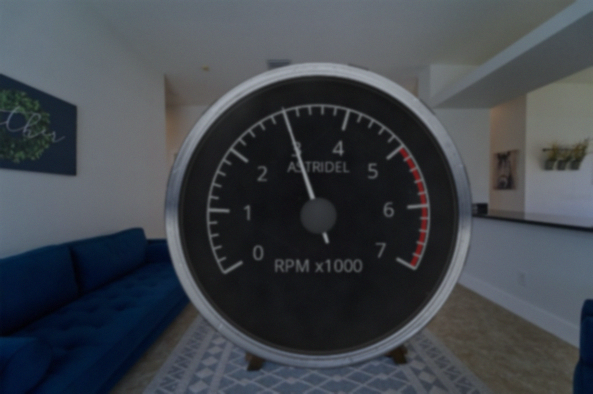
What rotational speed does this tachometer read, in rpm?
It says 3000 rpm
